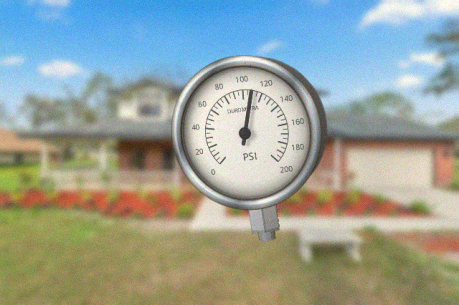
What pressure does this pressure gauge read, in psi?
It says 110 psi
